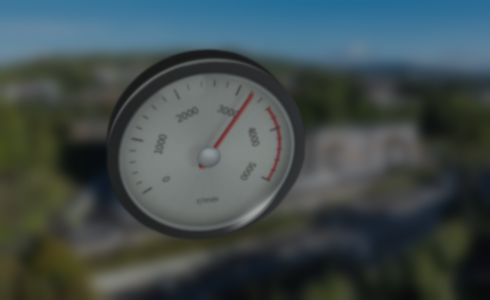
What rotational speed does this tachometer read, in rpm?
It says 3200 rpm
